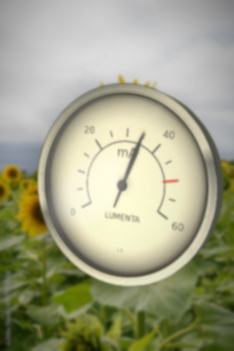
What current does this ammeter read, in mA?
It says 35 mA
